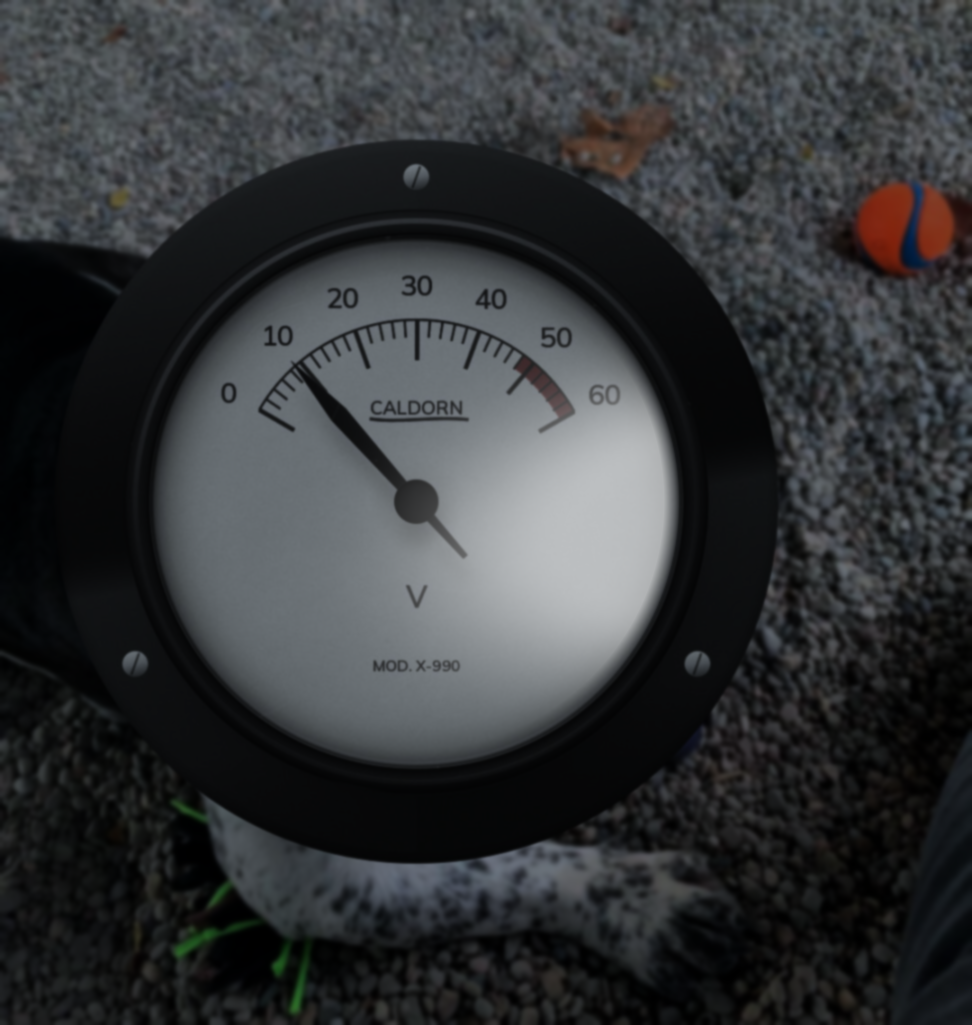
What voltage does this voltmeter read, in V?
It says 9 V
